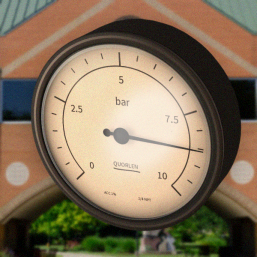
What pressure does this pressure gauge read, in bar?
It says 8.5 bar
